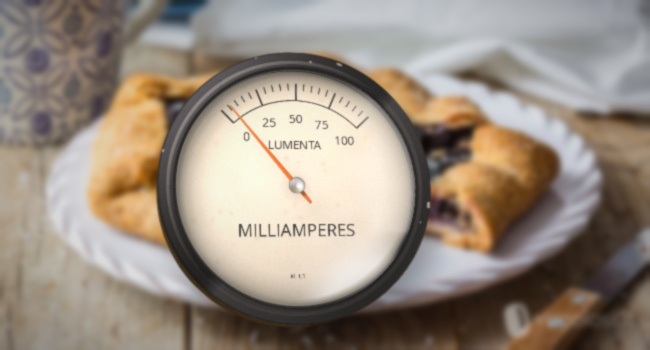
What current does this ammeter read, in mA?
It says 5 mA
